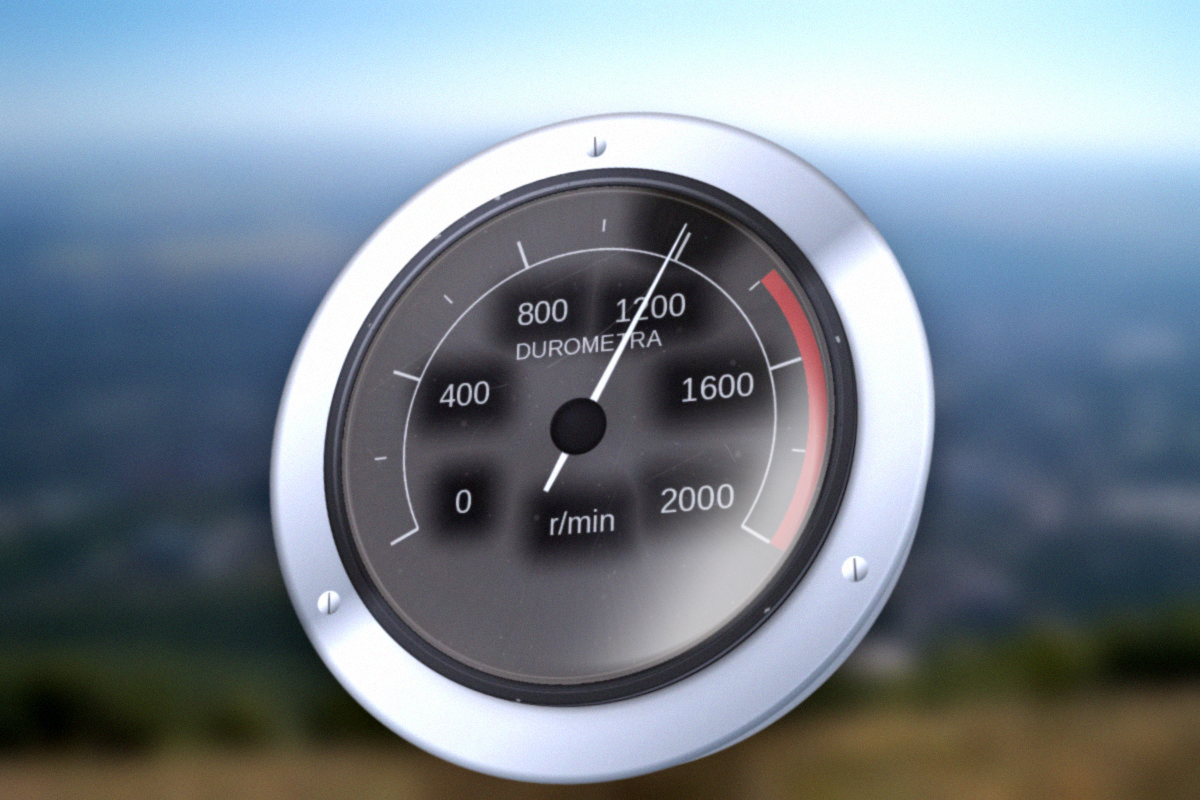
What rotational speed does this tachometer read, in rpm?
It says 1200 rpm
